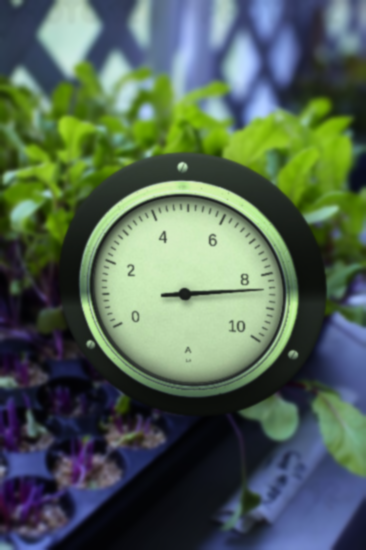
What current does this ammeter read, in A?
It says 8.4 A
